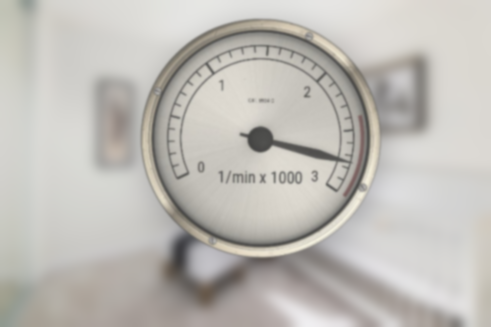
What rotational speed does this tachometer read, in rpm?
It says 2750 rpm
